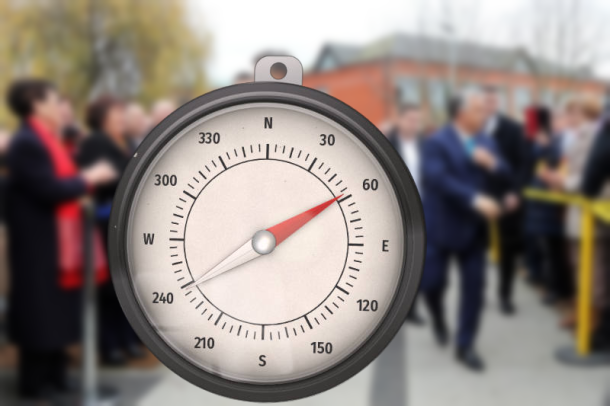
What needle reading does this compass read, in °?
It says 57.5 °
